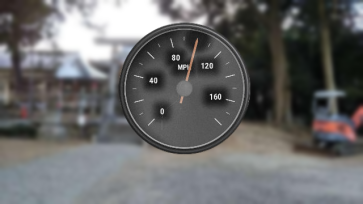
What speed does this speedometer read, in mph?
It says 100 mph
